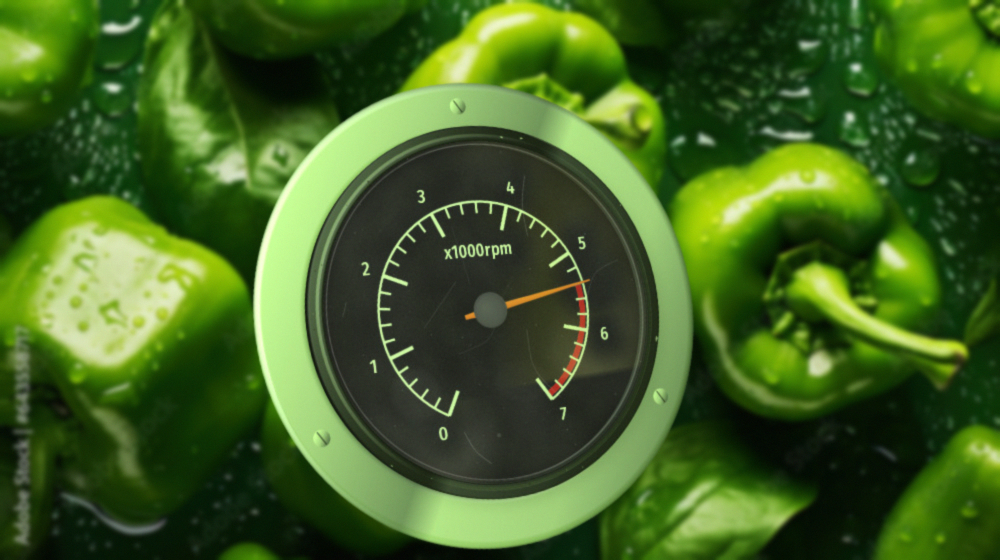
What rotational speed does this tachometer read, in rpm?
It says 5400 rpm
